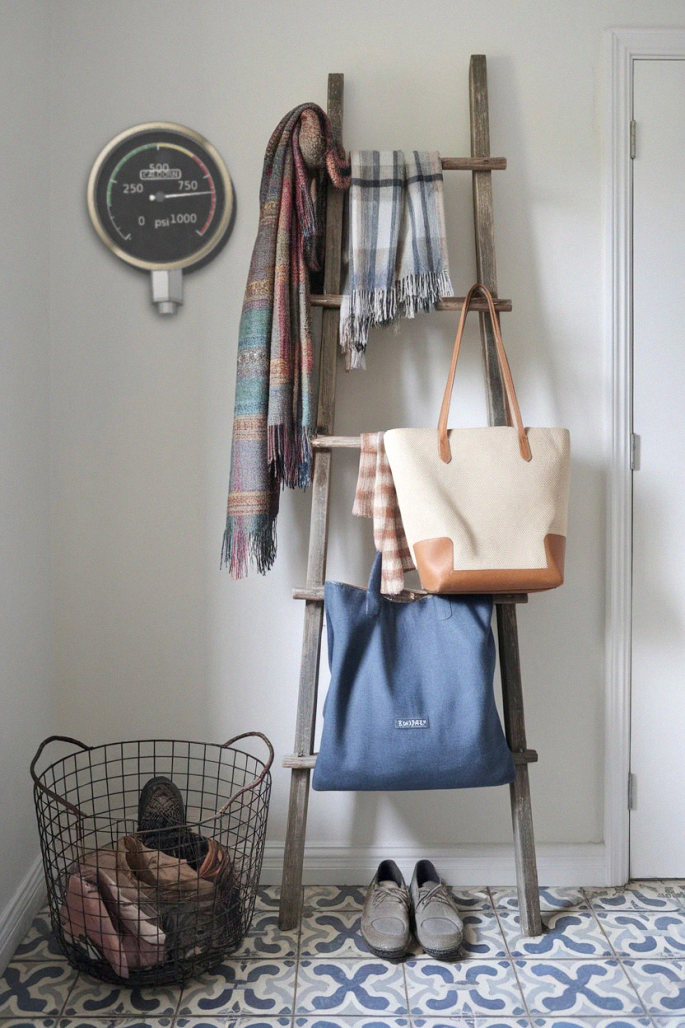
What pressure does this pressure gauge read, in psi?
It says 825 psi
